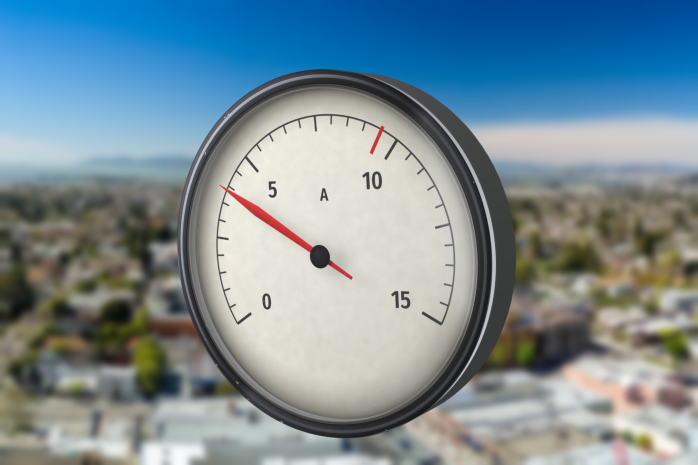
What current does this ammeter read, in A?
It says 4 A
